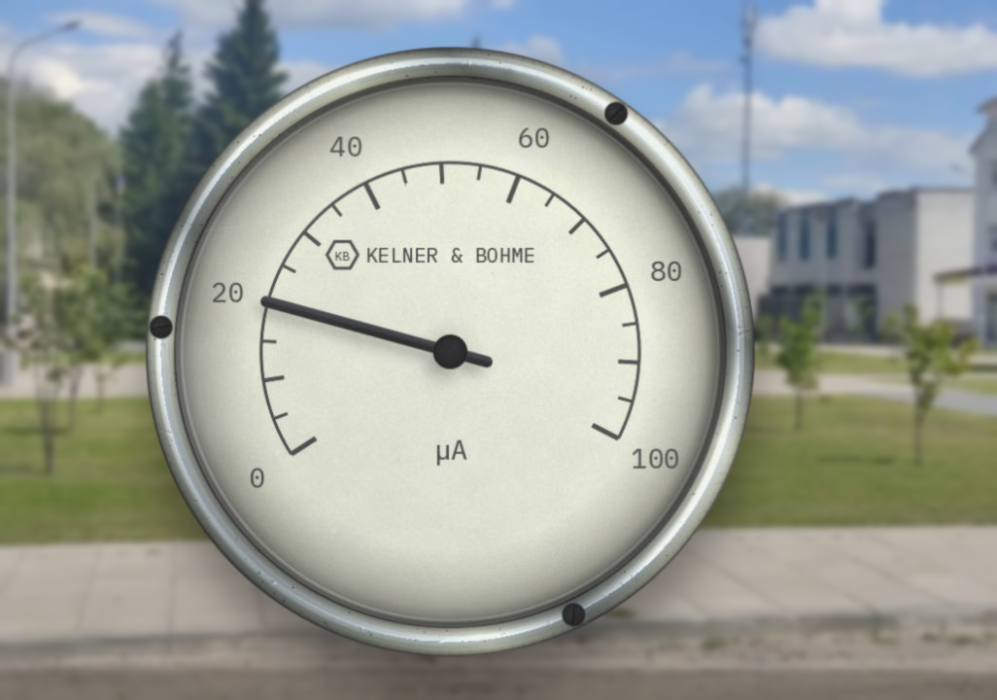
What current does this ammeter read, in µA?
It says 20 µA
